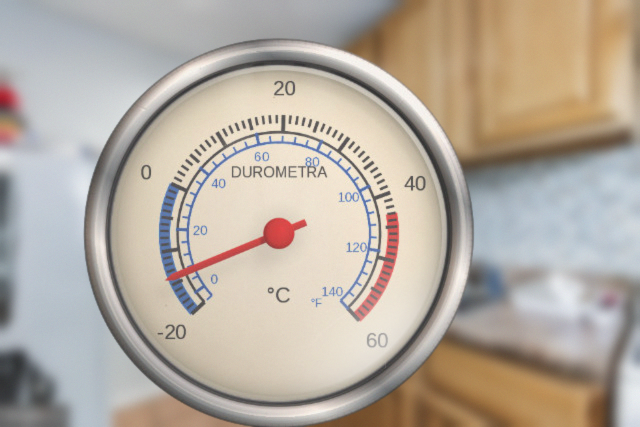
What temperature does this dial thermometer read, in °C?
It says -14 °C
